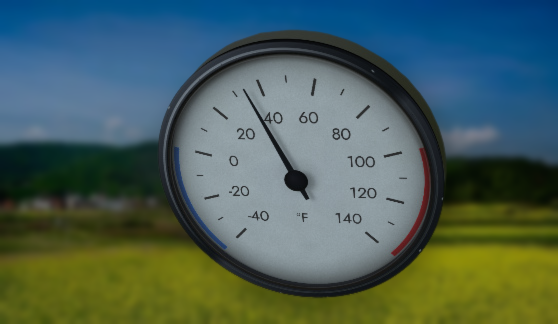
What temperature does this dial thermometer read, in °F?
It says 35 °F
